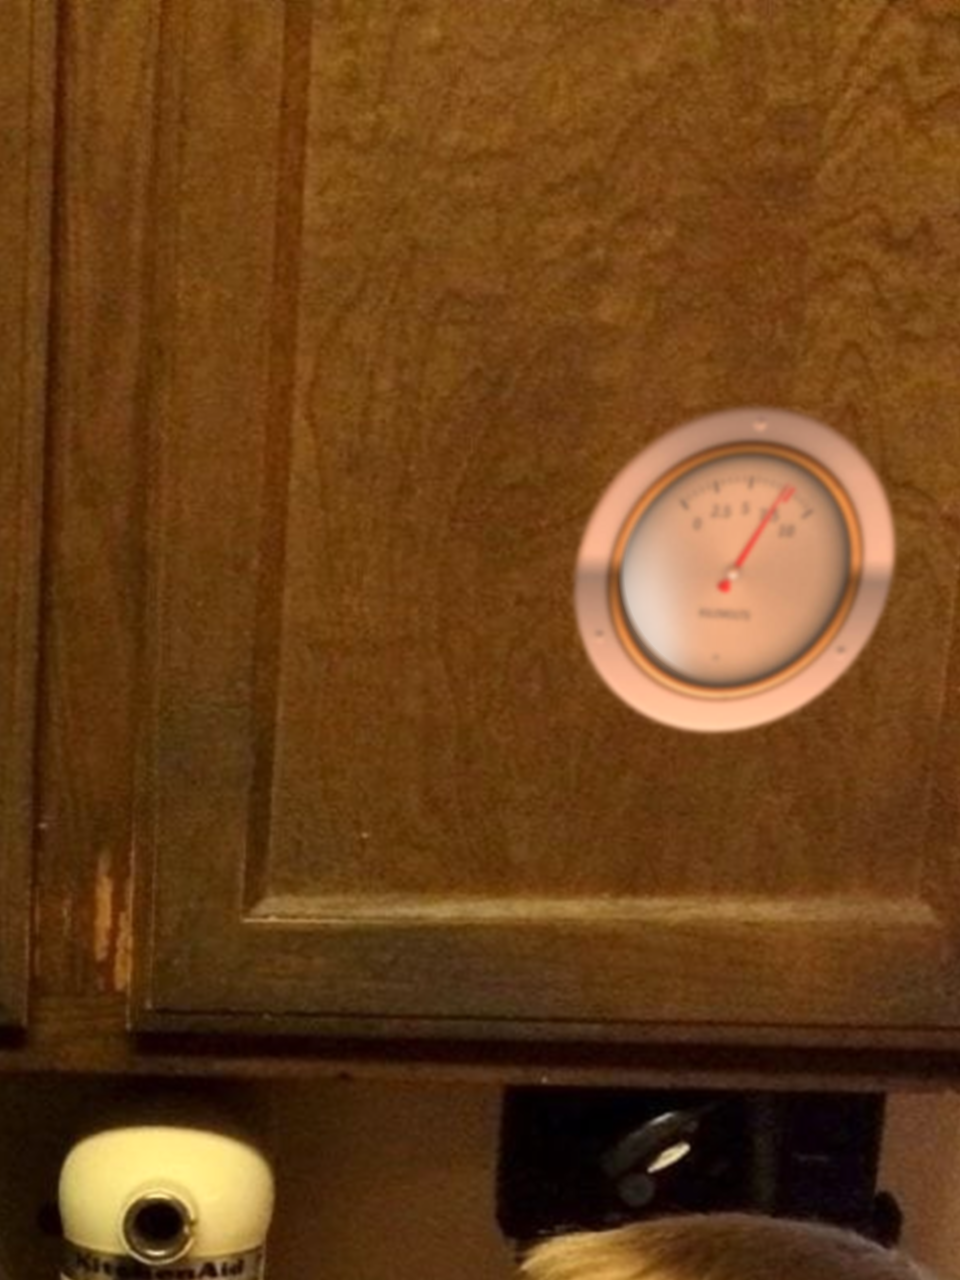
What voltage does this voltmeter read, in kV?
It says 7.5 kV
